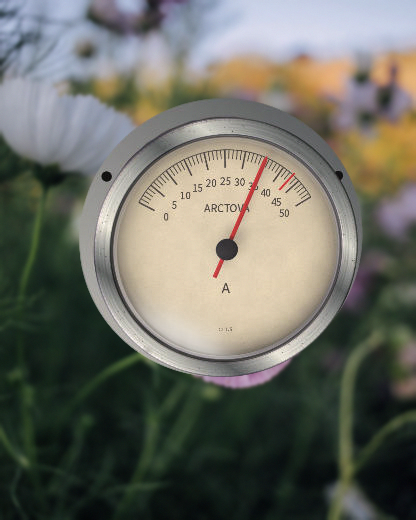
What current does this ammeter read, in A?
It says 35 A
